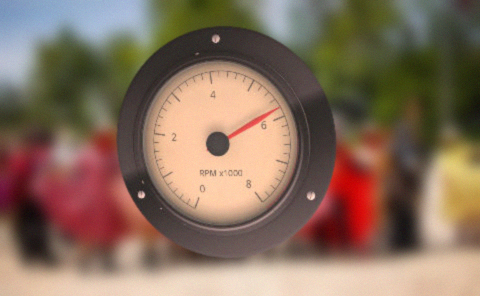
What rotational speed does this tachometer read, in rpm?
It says 5800 rpm
